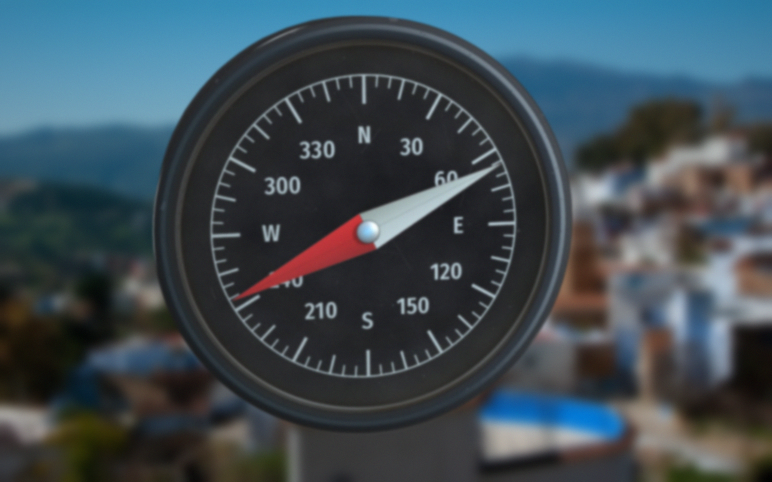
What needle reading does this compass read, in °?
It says 245 °
